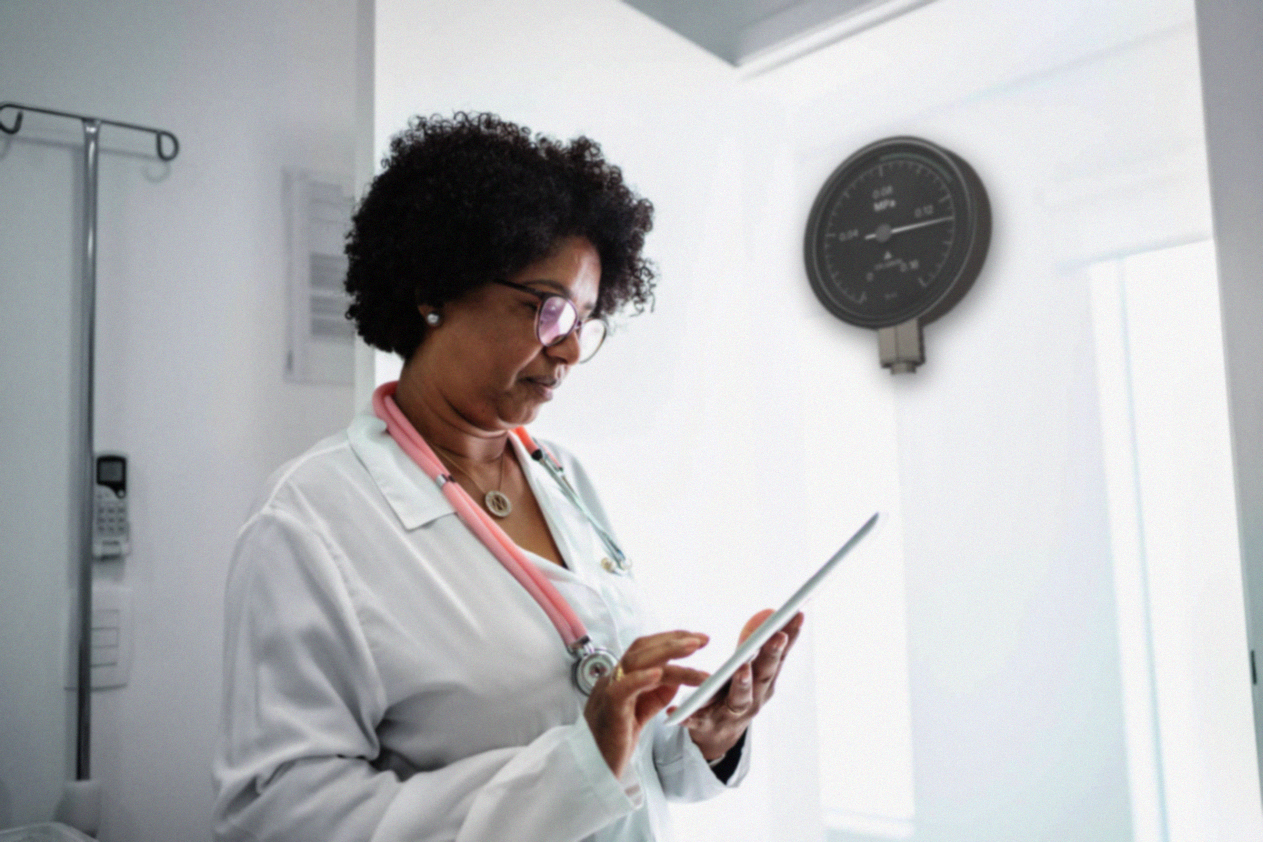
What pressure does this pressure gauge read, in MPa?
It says 0.13 MPa
